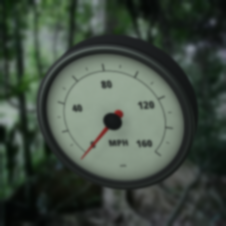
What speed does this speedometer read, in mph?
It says 0 mph
